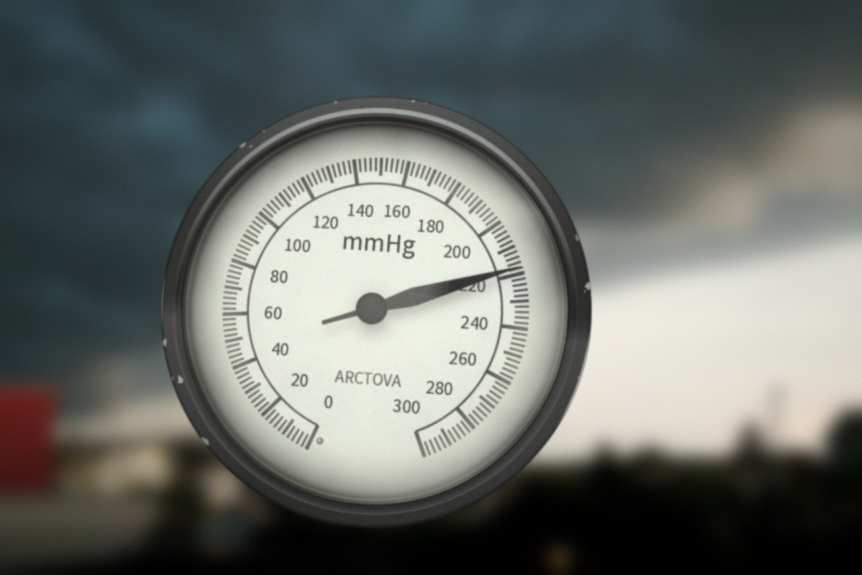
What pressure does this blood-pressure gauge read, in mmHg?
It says 218 mmHg
